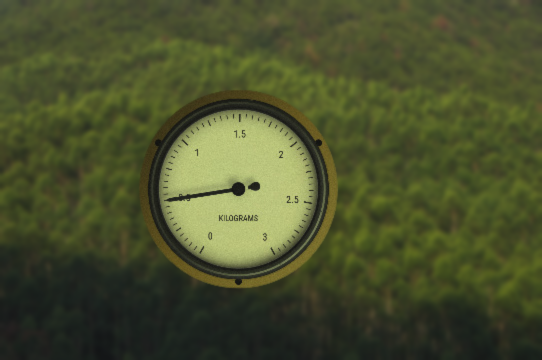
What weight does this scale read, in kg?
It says 0.5 kg
